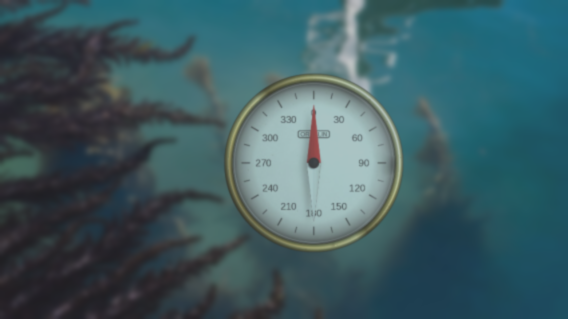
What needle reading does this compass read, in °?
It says 0 °
